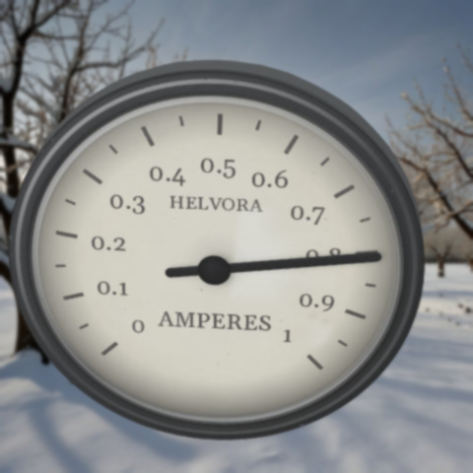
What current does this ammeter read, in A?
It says 0.8 A
